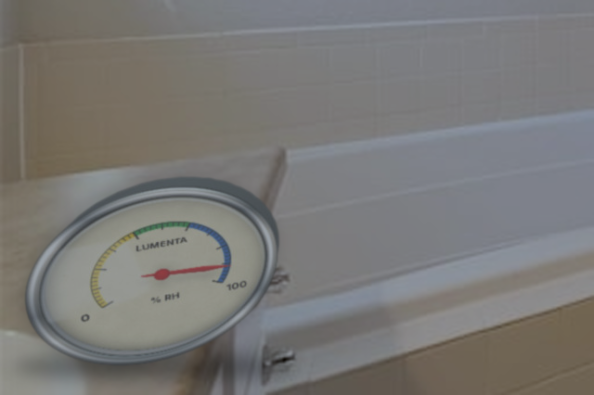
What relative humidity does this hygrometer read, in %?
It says 90 %
